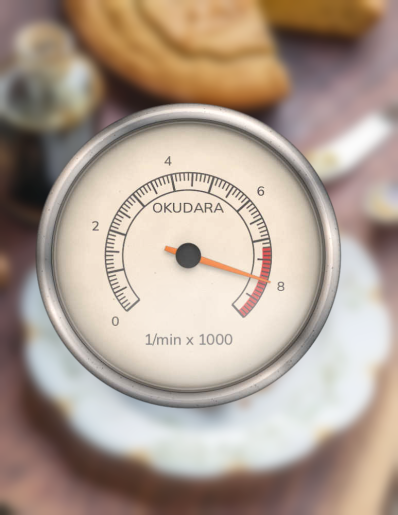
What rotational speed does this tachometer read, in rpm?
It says 8000 rpm
